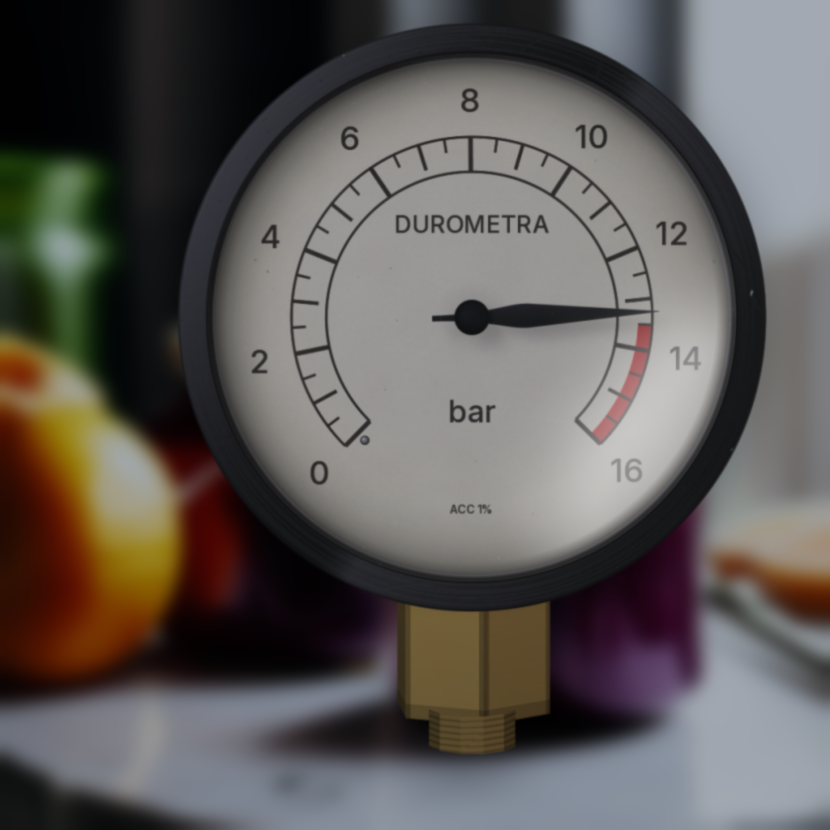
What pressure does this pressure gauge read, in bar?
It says 13.25 bar
